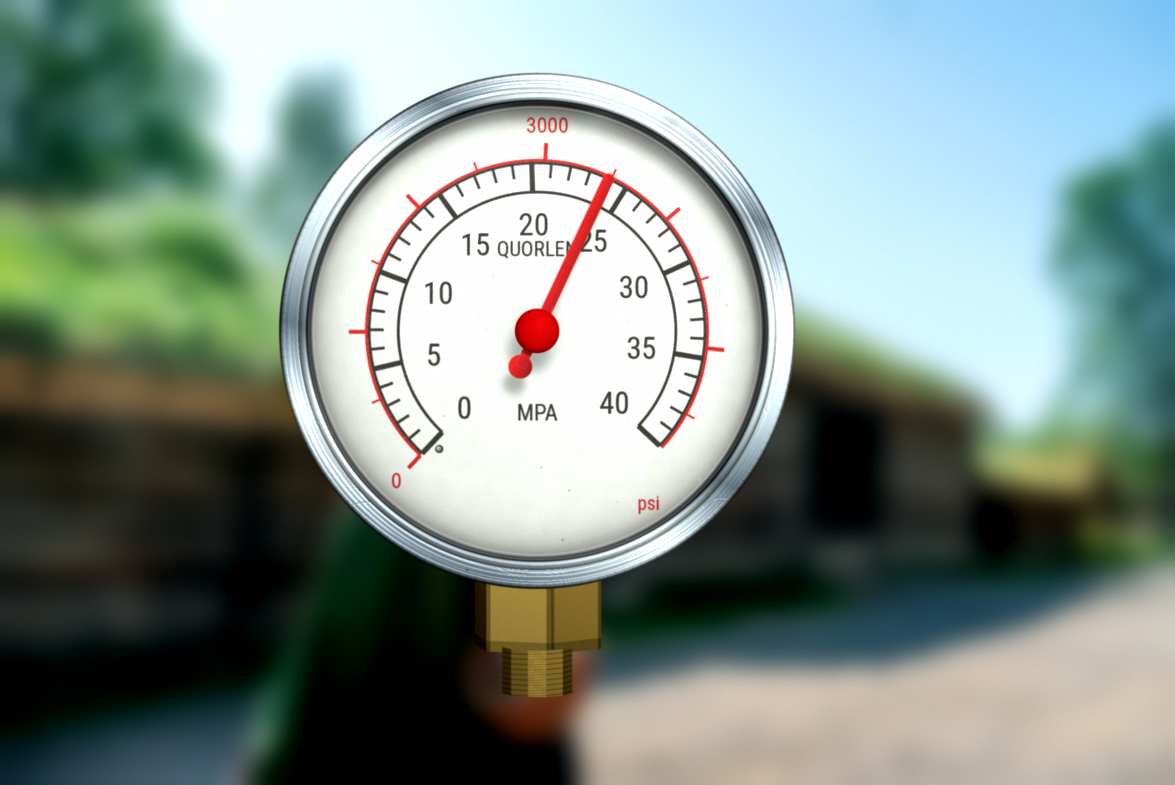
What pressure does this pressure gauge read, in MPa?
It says 24 MPa
